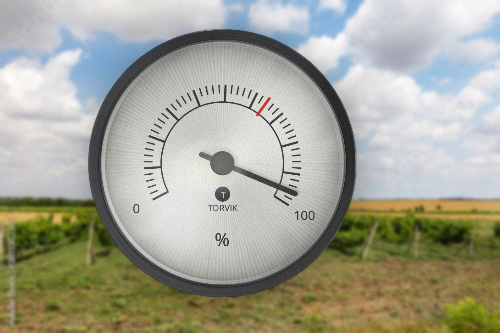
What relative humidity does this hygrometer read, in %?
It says 96 %
